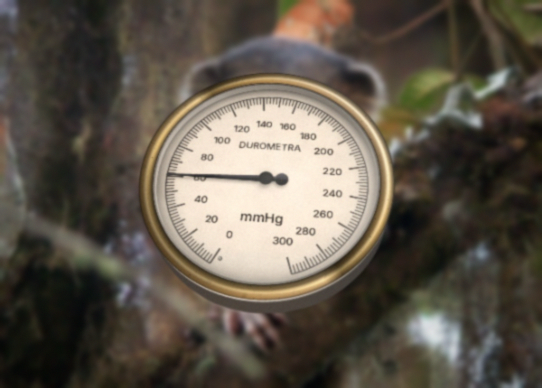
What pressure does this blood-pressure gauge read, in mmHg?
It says 60 mmHg
